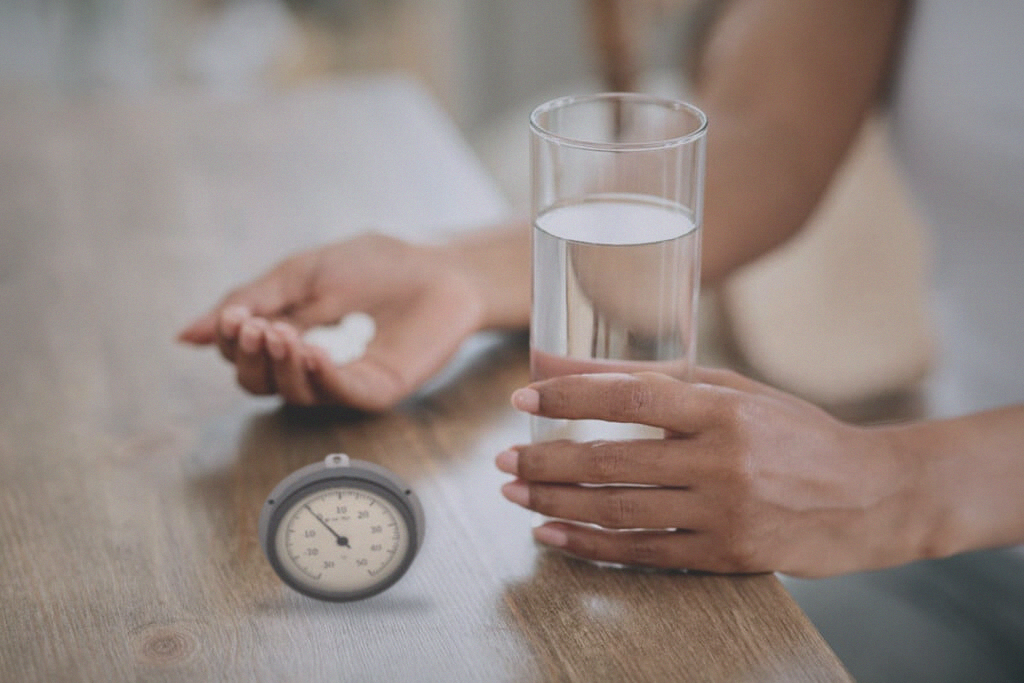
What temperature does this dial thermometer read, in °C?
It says 0 °C
